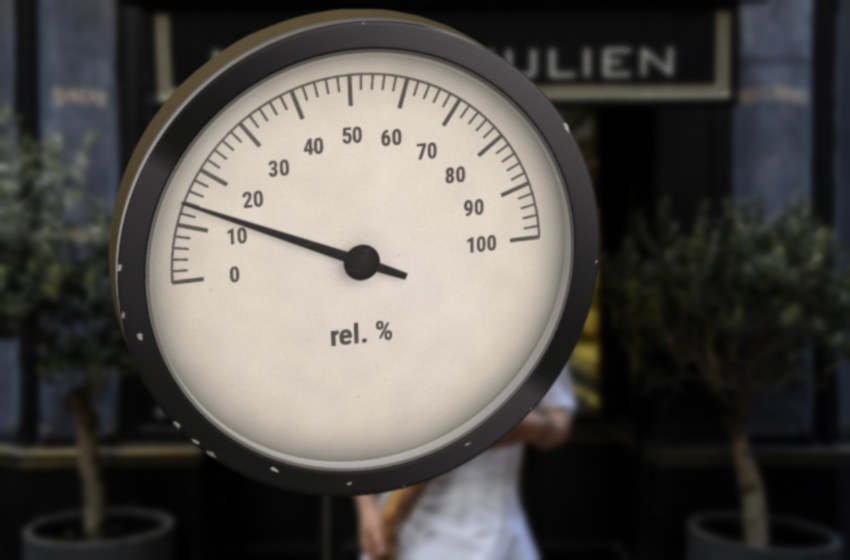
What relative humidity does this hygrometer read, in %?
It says 14 %
